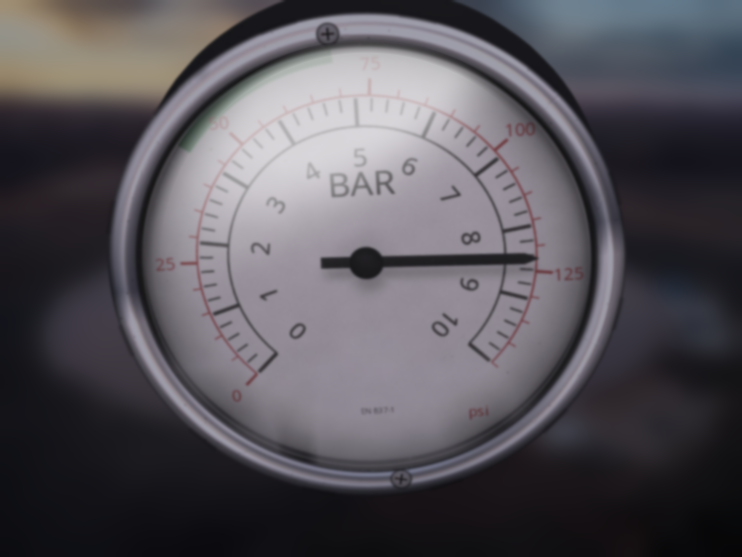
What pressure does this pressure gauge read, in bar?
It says 8.4 bar
